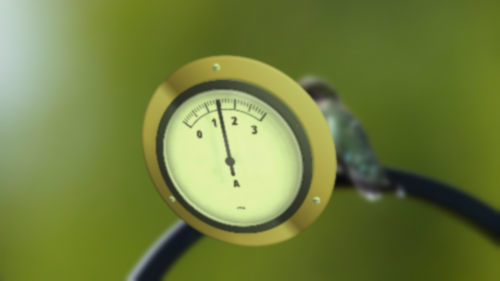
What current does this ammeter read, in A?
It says 1.5 A
